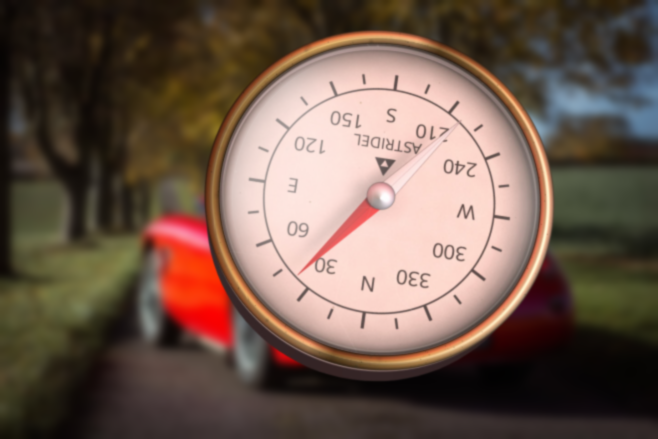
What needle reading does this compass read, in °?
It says 37.5 °
